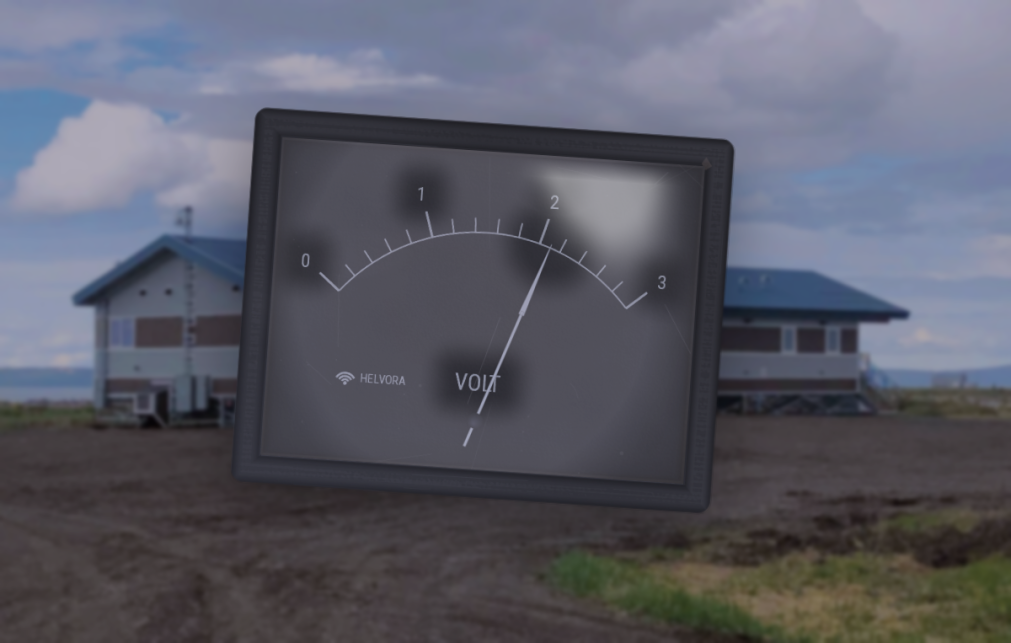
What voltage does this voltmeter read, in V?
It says 2.1 V
